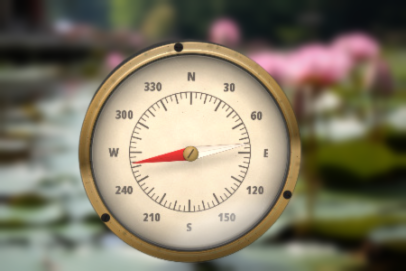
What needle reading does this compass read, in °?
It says 260 °
